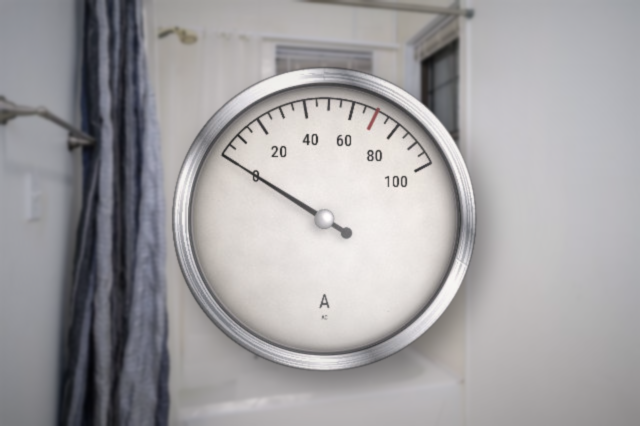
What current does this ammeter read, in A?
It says 0 A
